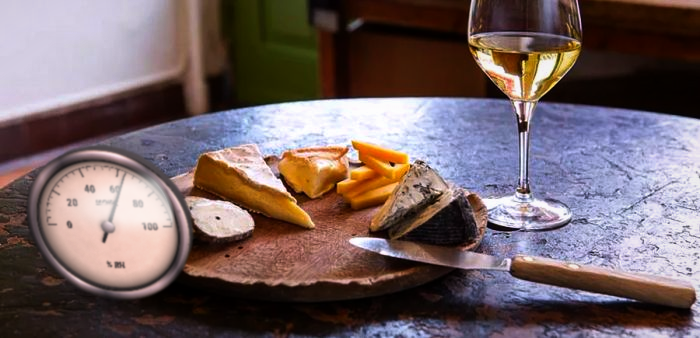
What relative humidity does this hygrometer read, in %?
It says 64 %
